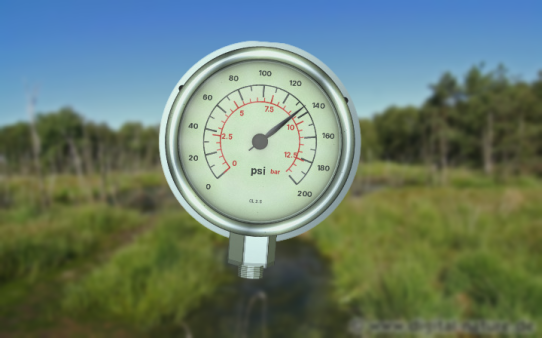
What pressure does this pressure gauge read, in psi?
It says 135 psi
